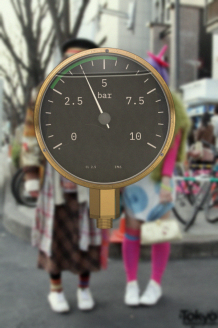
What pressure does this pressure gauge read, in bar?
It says 4 bar
